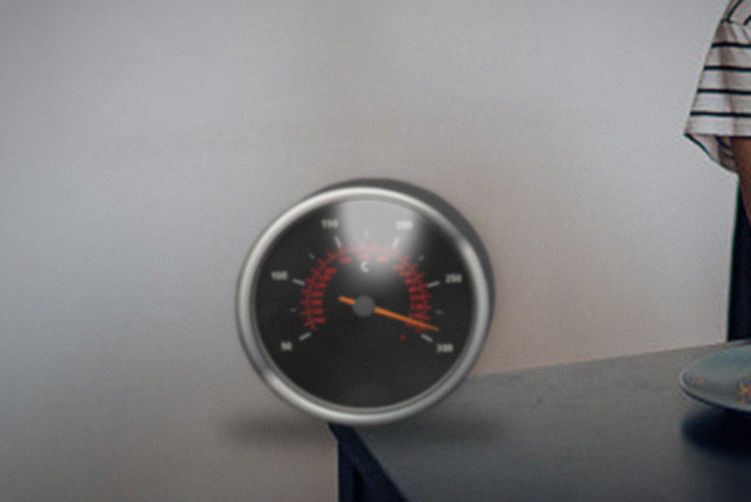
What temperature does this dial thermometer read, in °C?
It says 287.5 °C
